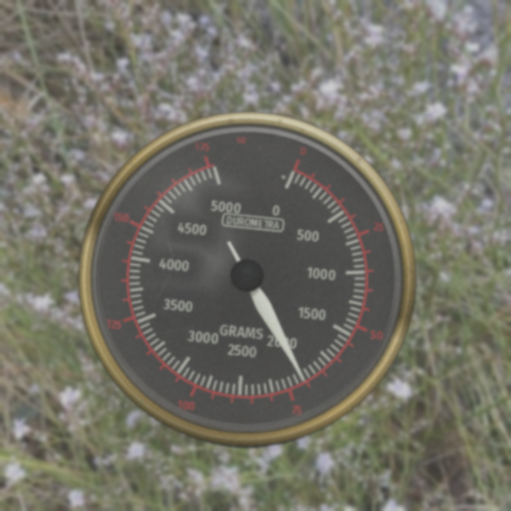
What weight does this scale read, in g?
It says 2000 g
